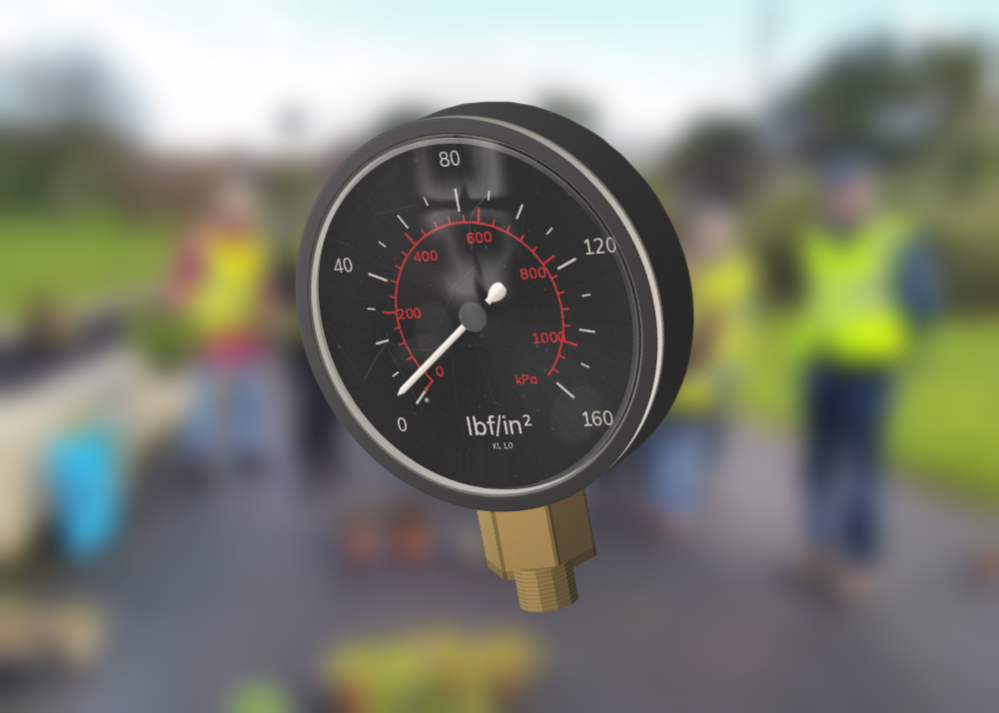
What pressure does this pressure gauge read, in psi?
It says 5 psi
